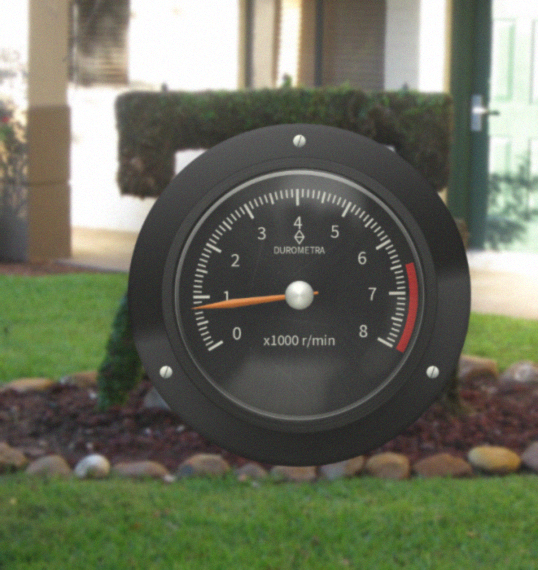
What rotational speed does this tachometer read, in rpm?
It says 800 rpm
